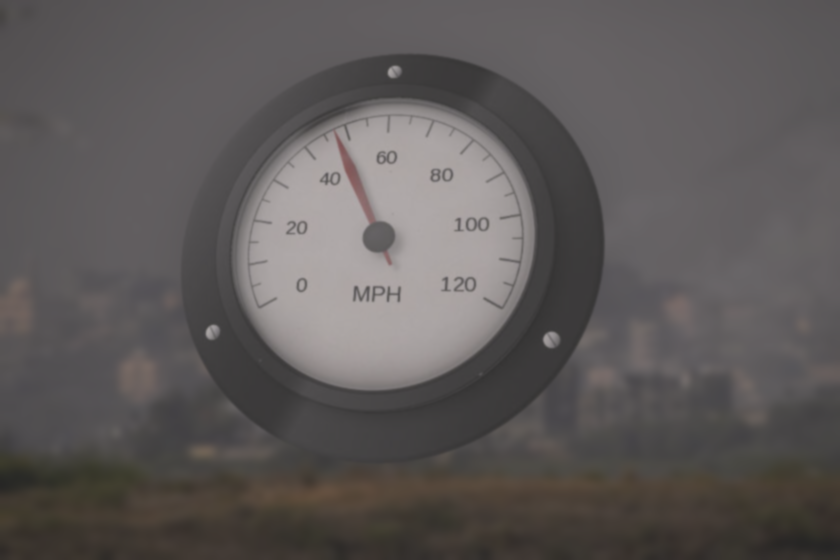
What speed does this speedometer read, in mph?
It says 47.5 mph
